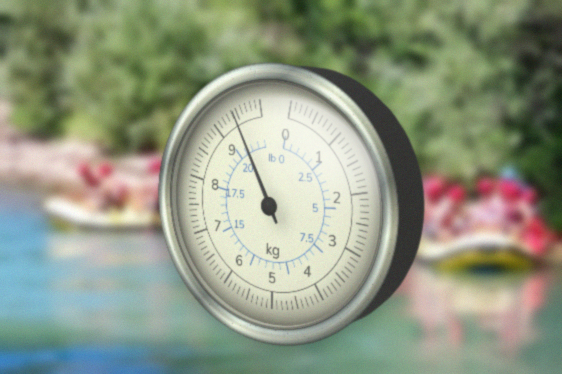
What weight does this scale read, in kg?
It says 9.5 kg
